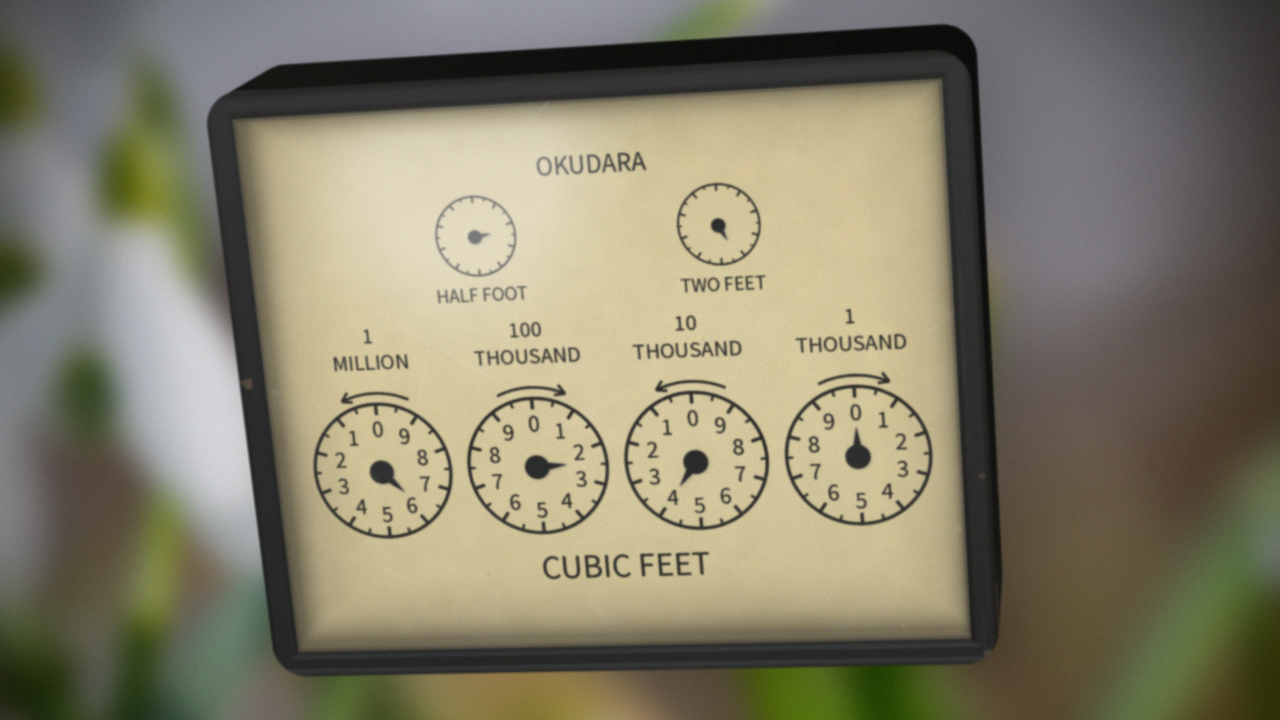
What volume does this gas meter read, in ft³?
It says 624000 ft³
